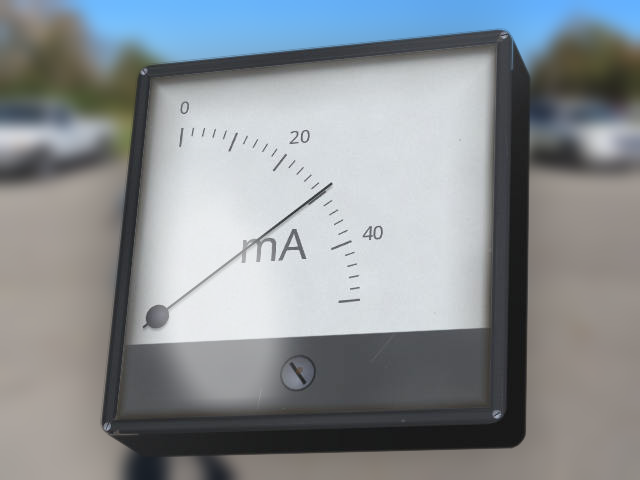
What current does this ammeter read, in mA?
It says 30 mA
